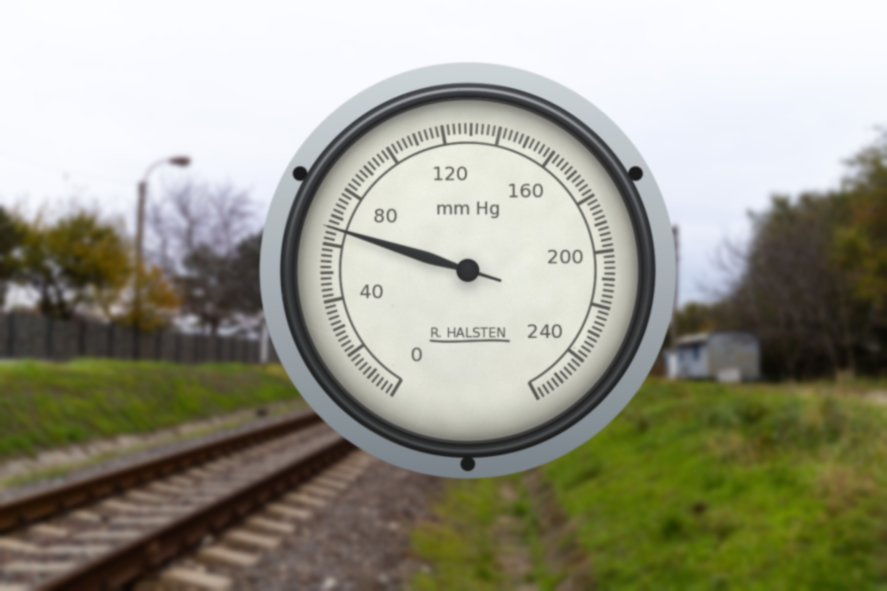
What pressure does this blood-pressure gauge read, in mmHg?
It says 66 mmHg
